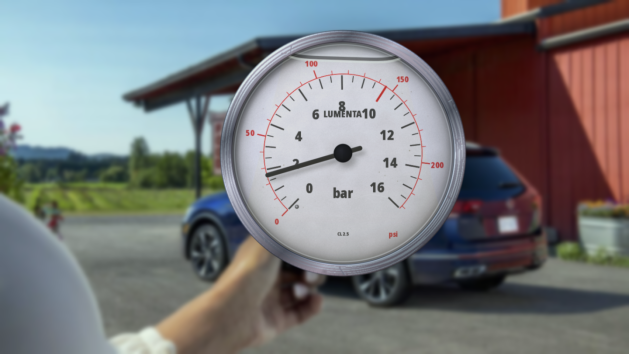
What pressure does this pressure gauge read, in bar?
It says 1.75 bar
